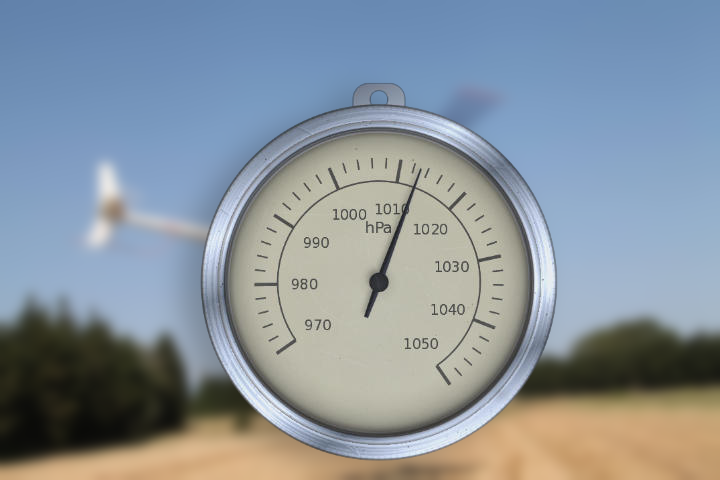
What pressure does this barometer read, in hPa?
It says 1013 hPa
